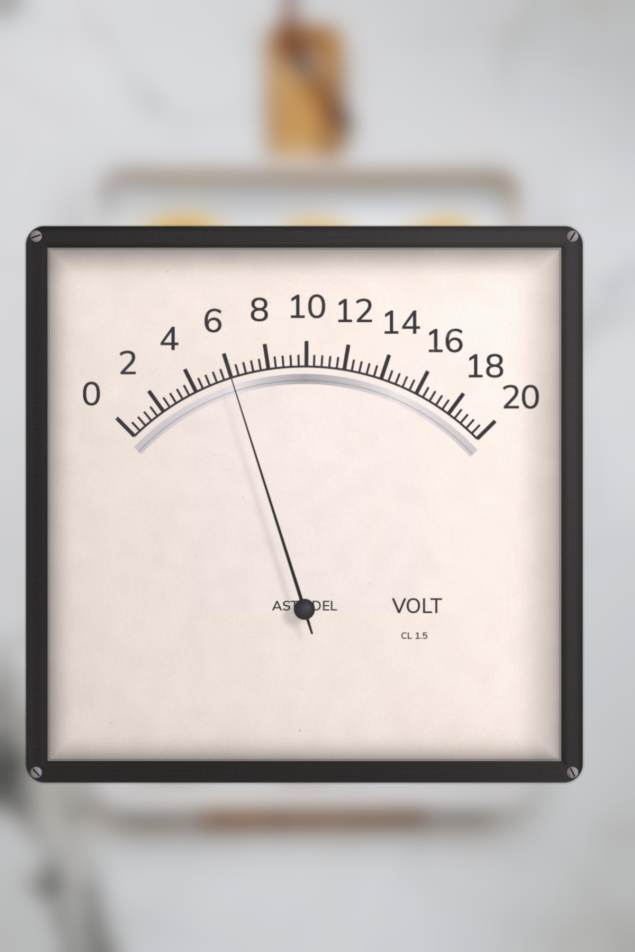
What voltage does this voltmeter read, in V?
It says 6 V
